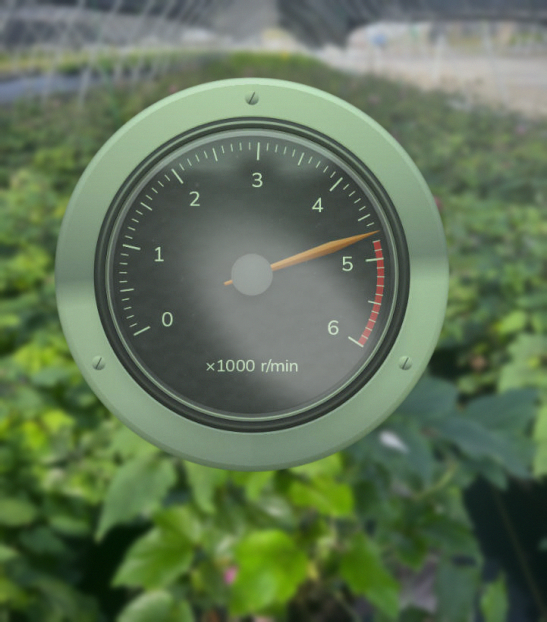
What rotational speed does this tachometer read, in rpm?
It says 4700 rpm
